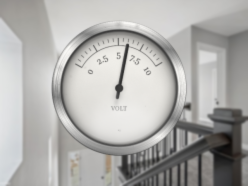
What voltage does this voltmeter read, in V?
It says 6 V
